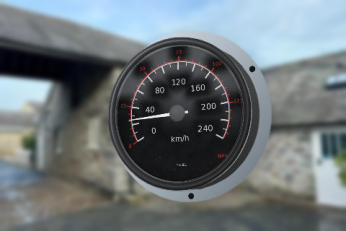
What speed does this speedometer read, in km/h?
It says 25 km/h
